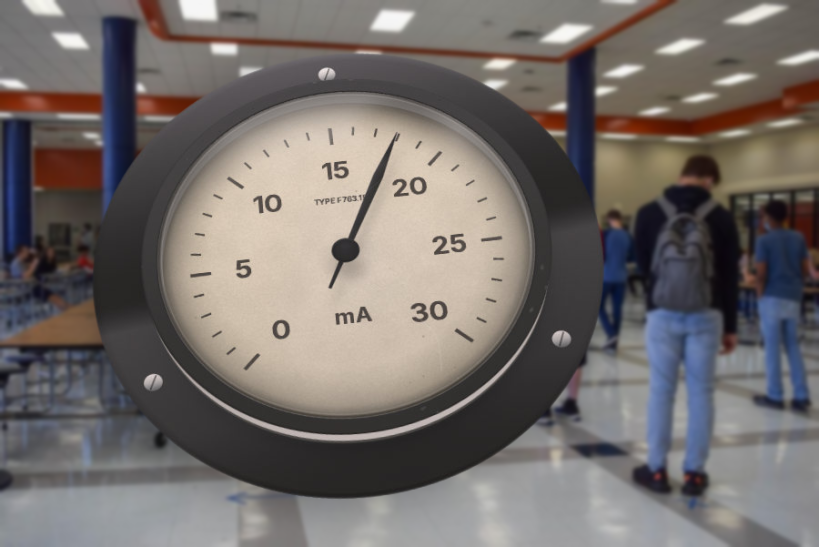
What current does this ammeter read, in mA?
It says 18 mA
